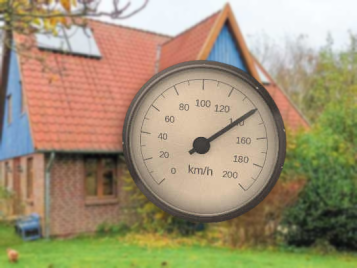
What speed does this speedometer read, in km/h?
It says 140 km/h
